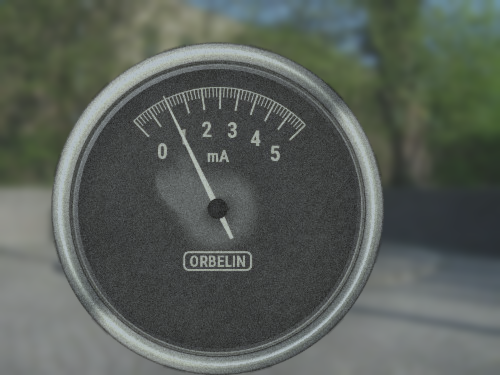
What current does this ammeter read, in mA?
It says 1 mA
